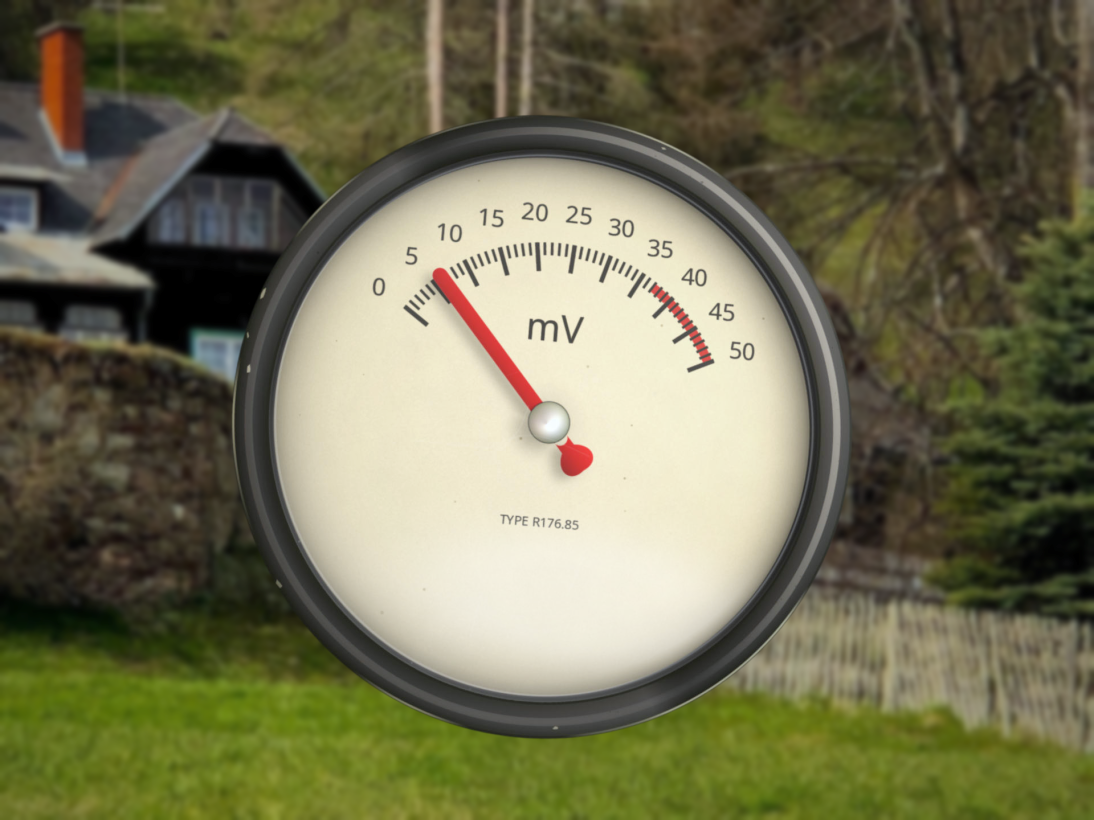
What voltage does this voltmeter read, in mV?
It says 6 mV
